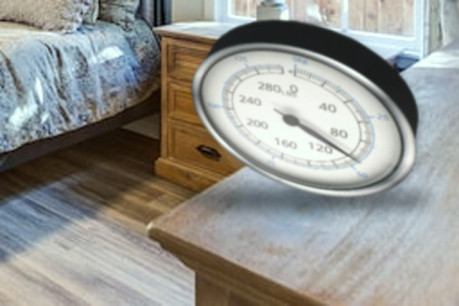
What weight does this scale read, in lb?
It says 100 lb
